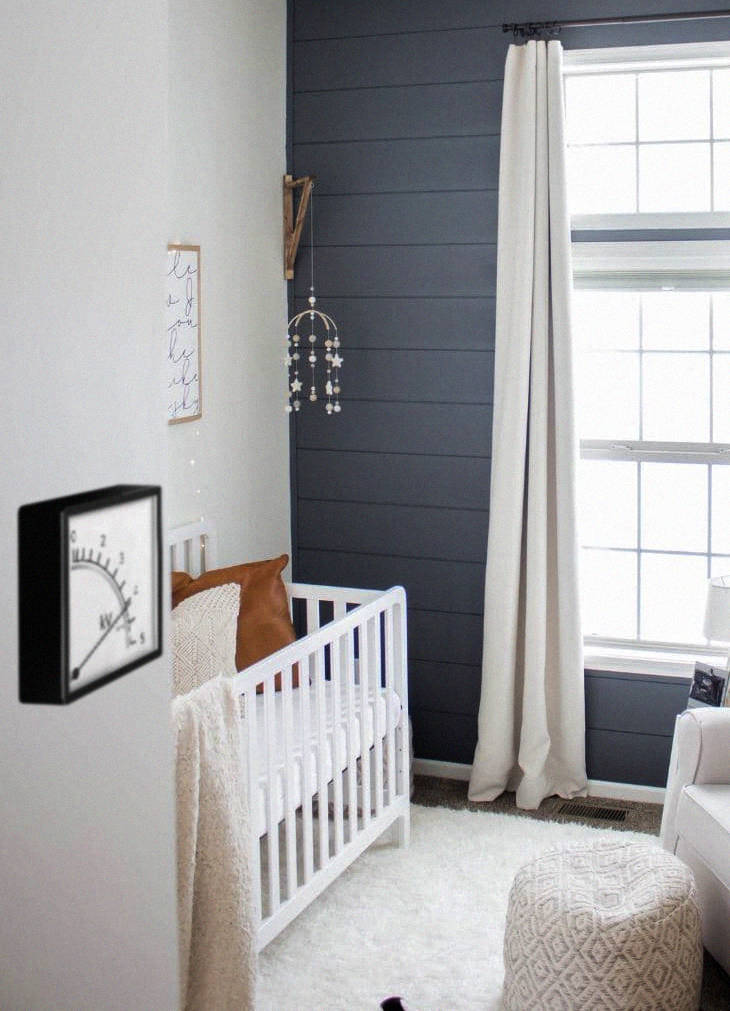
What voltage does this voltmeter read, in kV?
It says 4 kV
